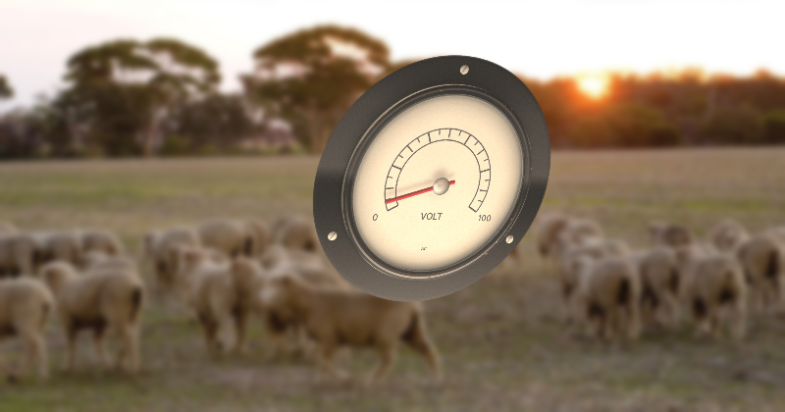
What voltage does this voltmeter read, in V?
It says 5 V
